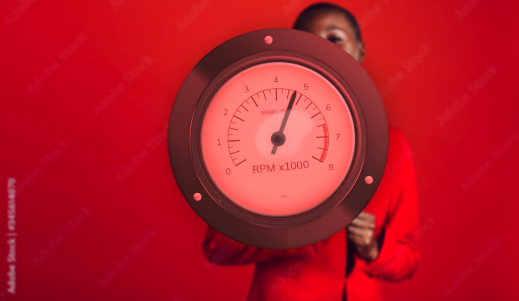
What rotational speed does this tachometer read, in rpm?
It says 4750 rpm
